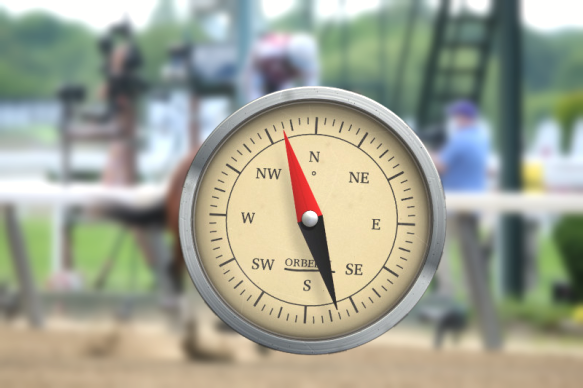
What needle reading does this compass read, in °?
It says 340 °
